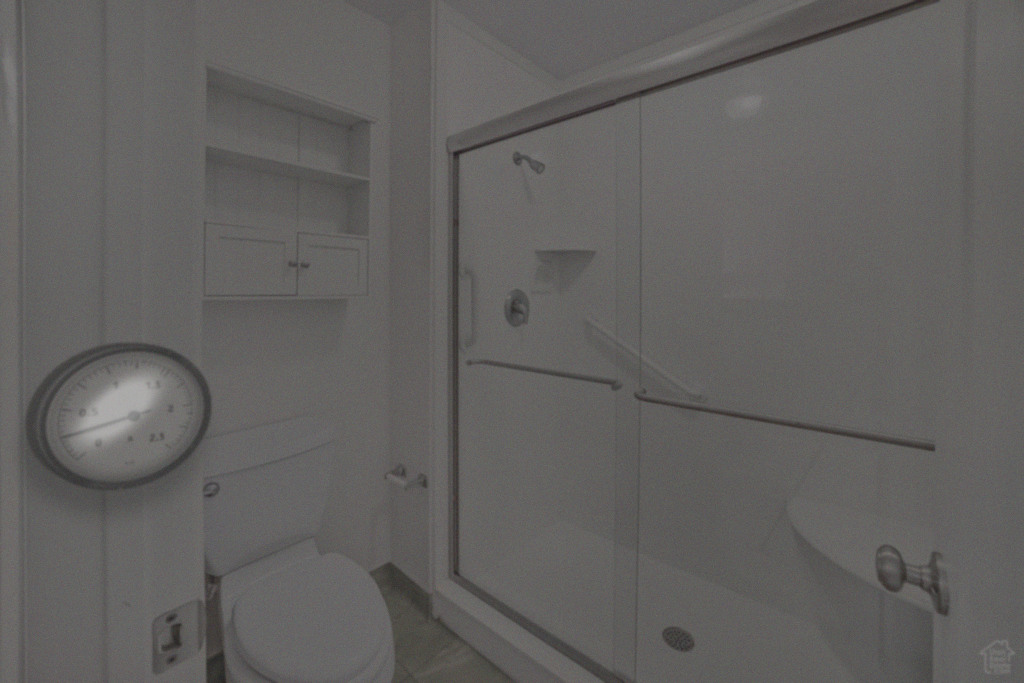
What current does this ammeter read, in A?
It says 0.25 A
